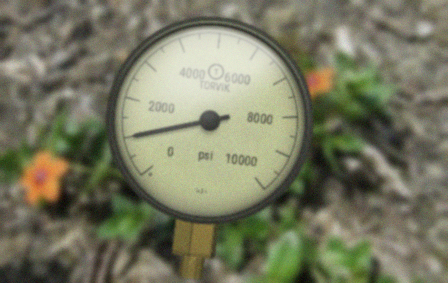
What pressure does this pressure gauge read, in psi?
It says 1000 psi
